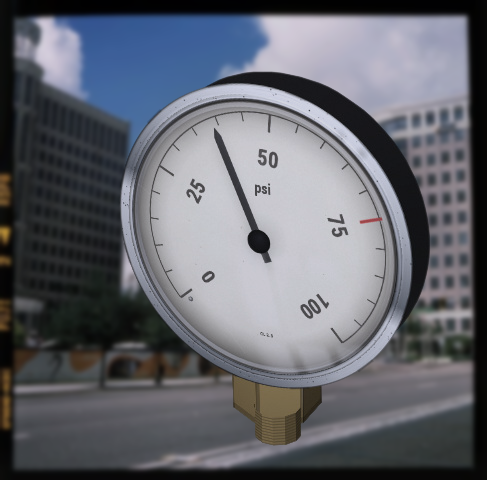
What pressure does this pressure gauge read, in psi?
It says 40 psi
